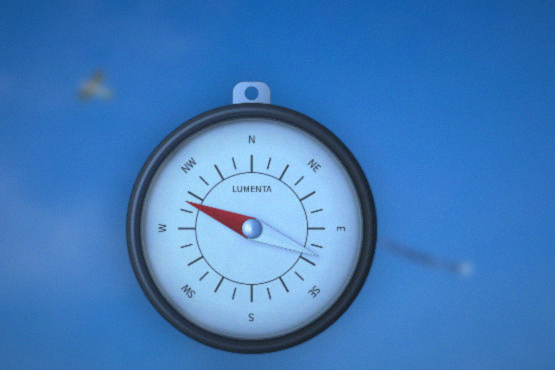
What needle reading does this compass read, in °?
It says 292.5 °
